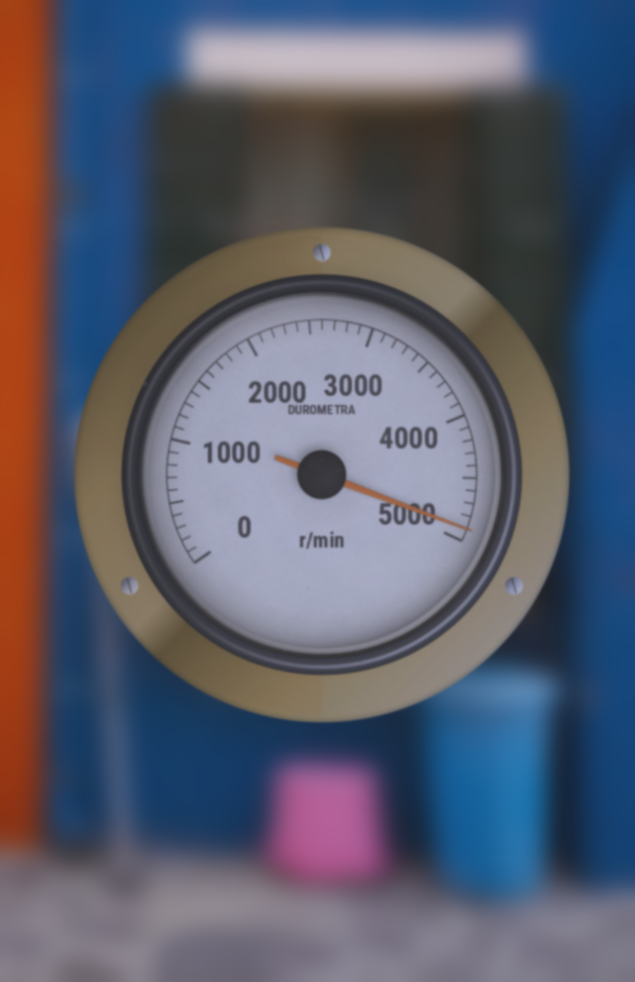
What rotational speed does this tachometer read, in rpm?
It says 4900 rpm
